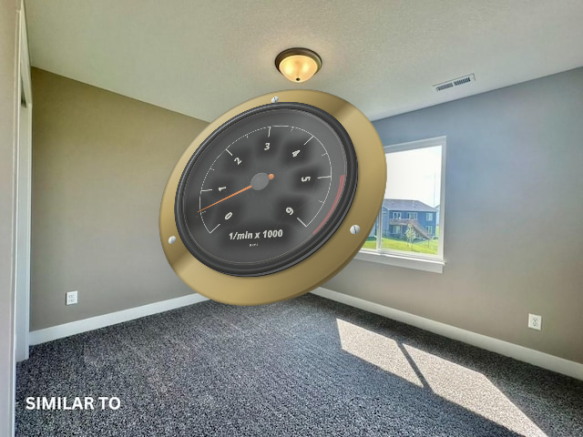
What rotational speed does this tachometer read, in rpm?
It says 500 rpm
